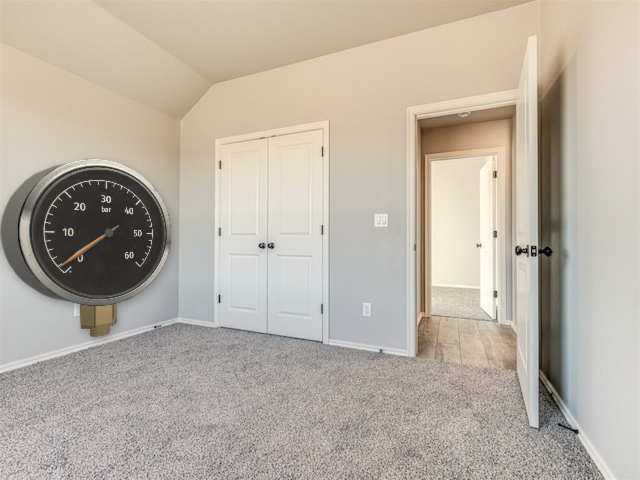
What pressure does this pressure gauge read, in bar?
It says 2 bar
